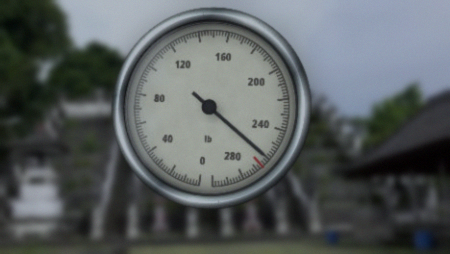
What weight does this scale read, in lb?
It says 260 lb
